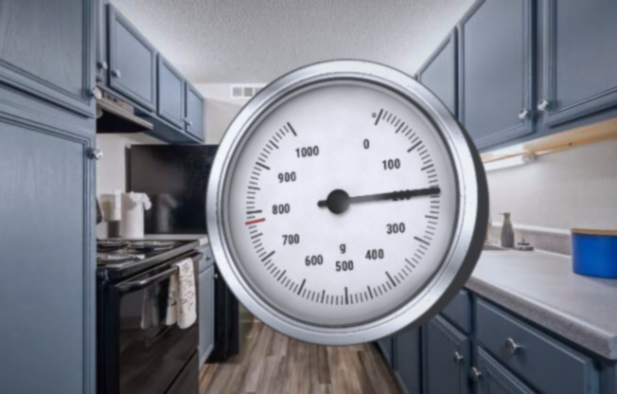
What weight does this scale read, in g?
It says 200 g
